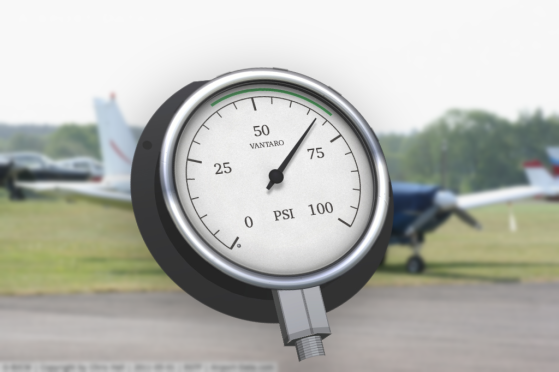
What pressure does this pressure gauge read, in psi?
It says 67.5 psi
